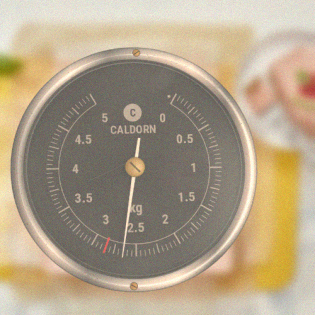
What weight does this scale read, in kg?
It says 2.65 kg
